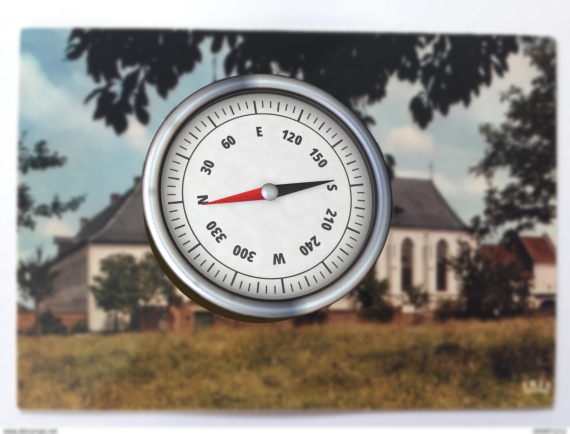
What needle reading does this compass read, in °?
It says 355 °
